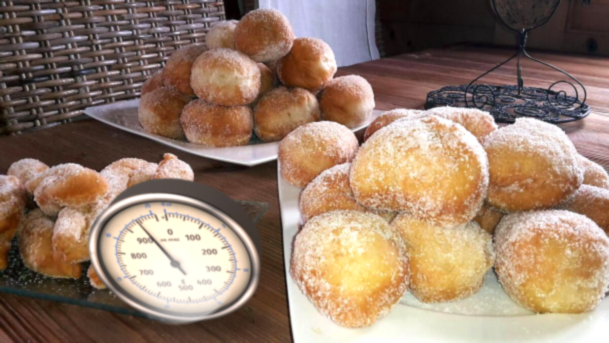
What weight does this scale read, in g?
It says 950 g
